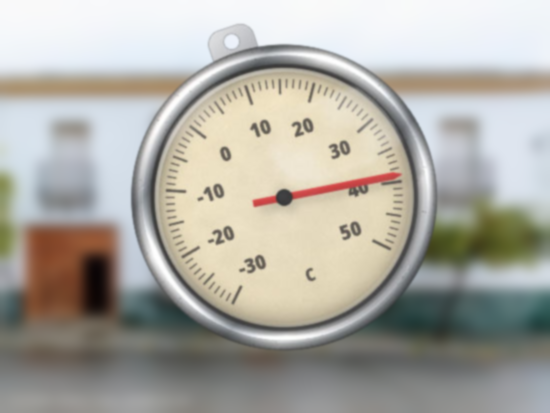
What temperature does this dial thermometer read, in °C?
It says 39 °C
